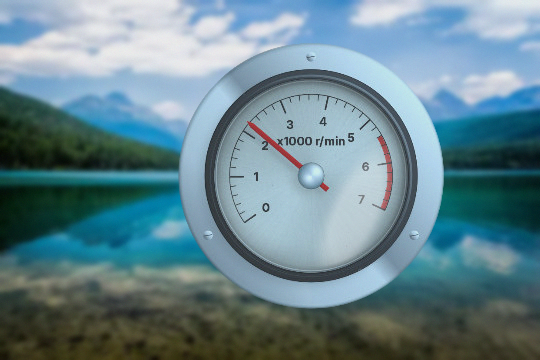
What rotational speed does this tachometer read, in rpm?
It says 2200 rpm
